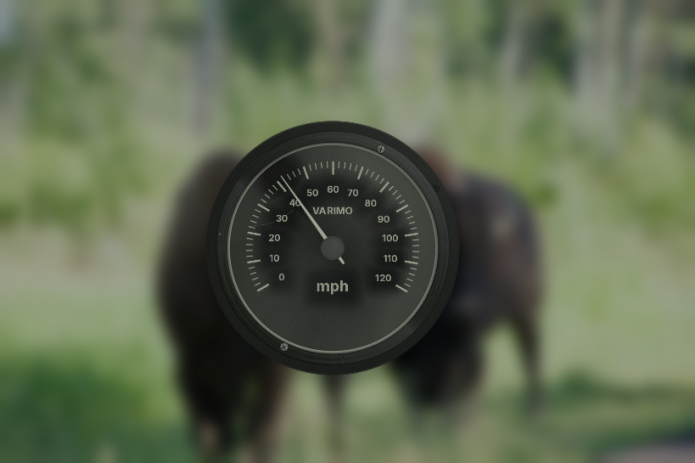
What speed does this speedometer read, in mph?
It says 42 mph
